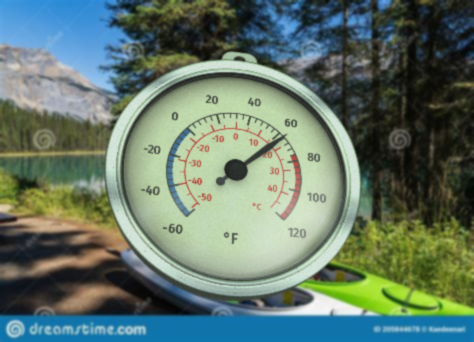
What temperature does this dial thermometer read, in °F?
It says 64 °F
